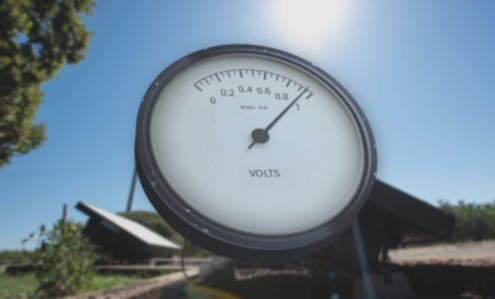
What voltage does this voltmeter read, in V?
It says 0.95 V
